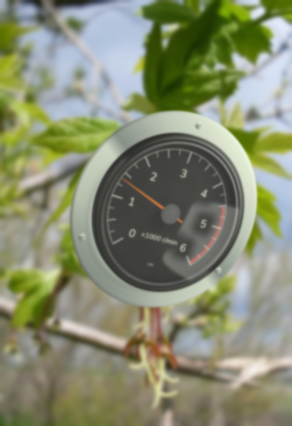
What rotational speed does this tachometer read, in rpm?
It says 1375 rpm
